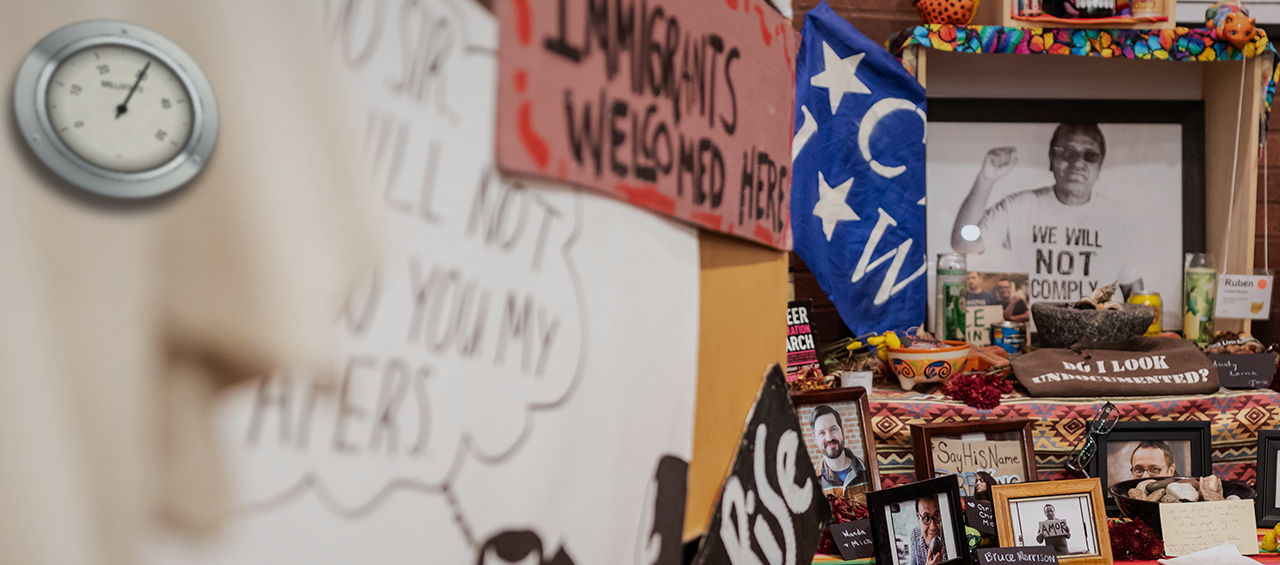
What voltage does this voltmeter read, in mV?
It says 30 mV
